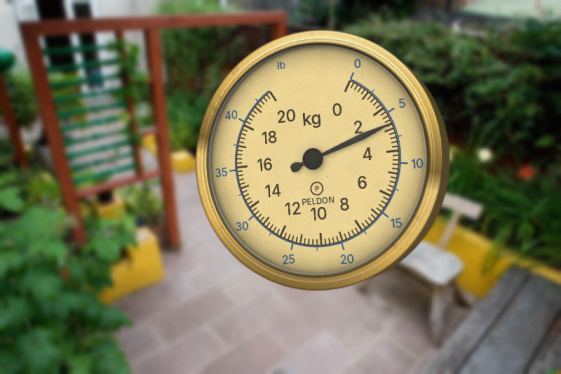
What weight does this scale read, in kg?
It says 2.8 kg
